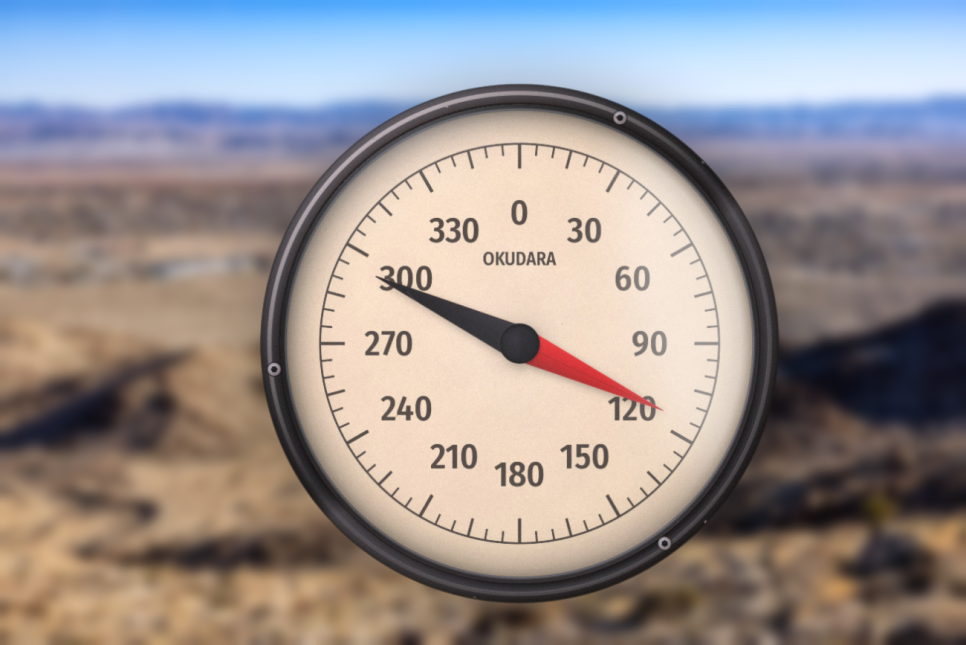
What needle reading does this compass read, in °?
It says 115 °
